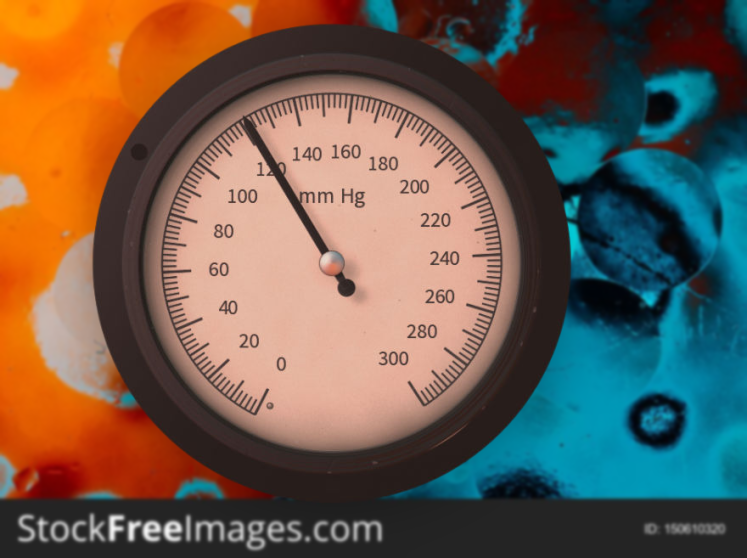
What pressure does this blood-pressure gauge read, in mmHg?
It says 122 mmHg
